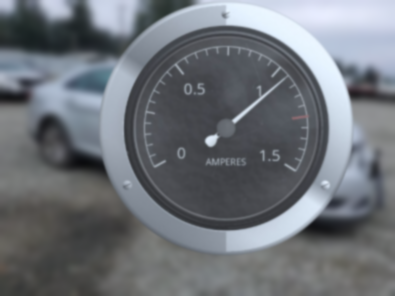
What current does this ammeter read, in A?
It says 1.05 A
